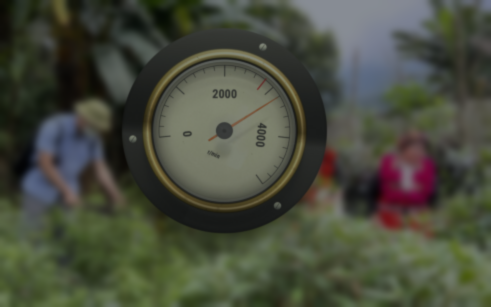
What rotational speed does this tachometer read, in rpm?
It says 3200 rpm
